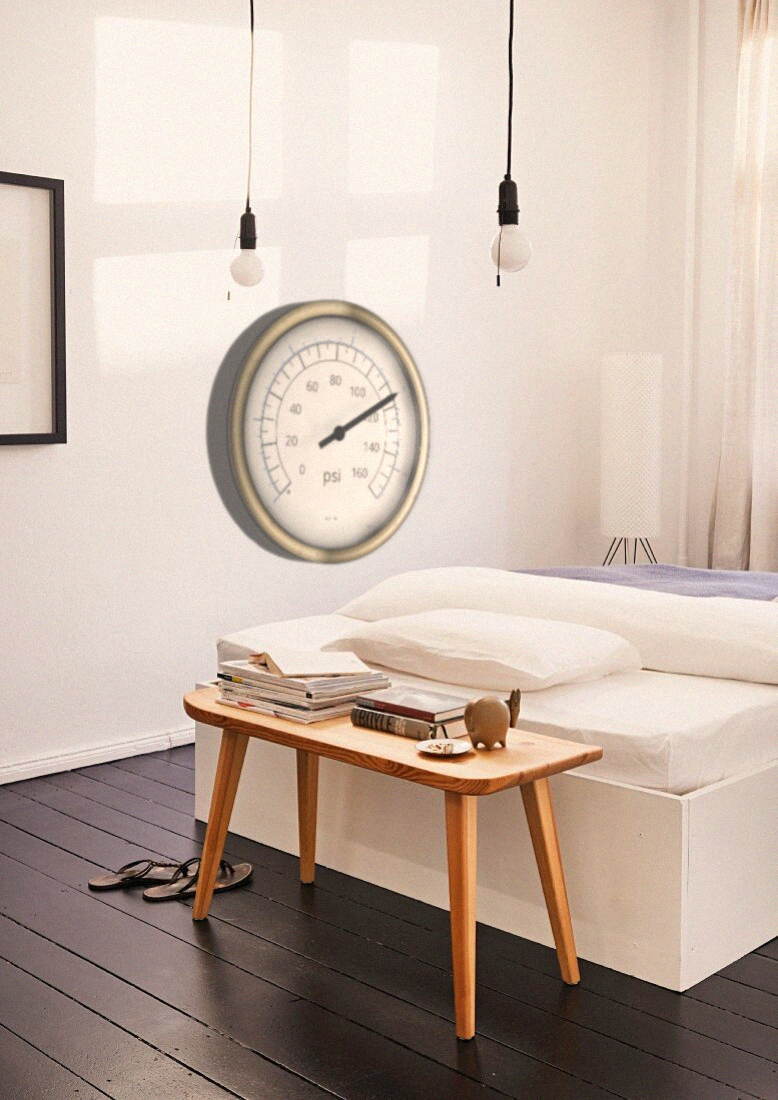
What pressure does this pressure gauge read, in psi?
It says 115 psi
